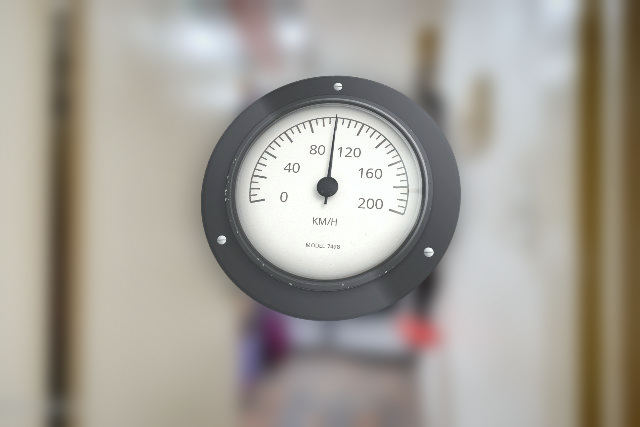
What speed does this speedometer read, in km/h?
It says 100 km/h
